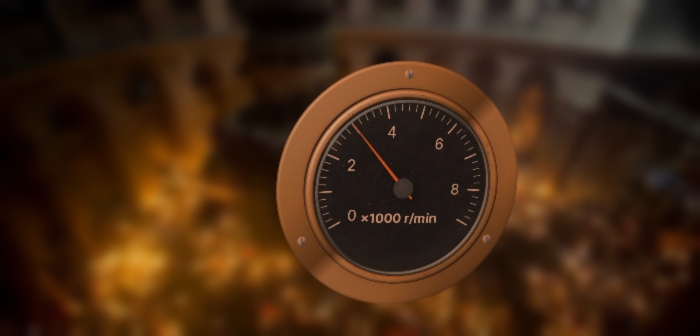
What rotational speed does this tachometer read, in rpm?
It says 3000 rpm
